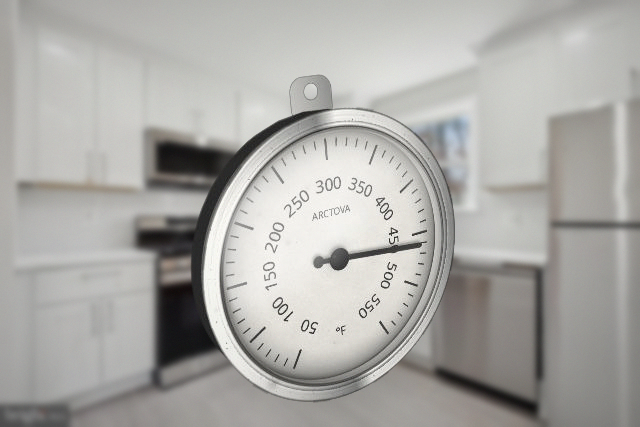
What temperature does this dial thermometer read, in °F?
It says 460 °F
